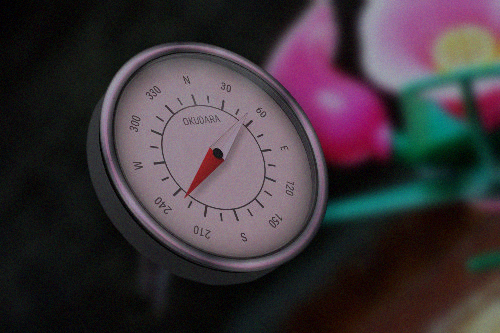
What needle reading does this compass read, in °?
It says 232.5 °
